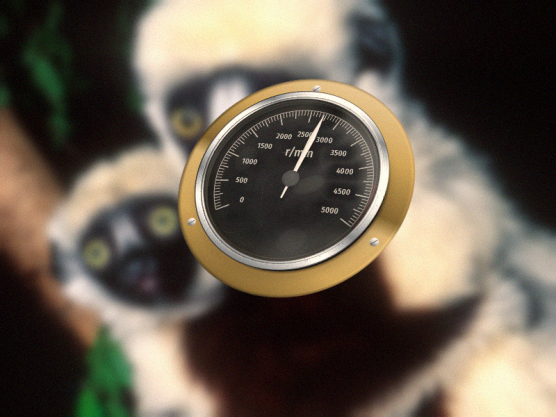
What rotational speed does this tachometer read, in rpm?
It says 2750 rpm
